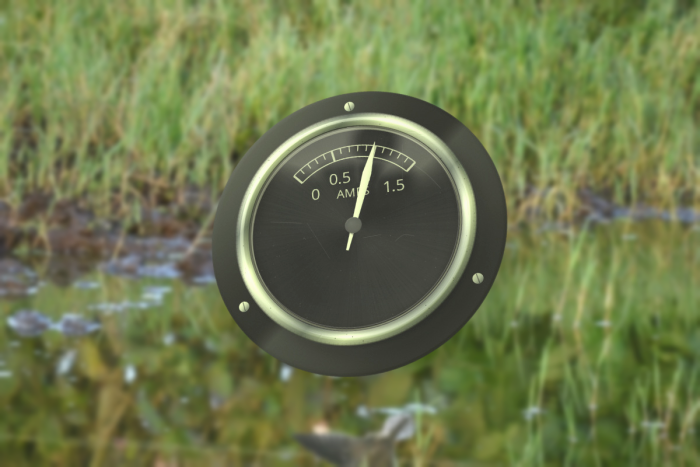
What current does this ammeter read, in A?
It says 1 A
